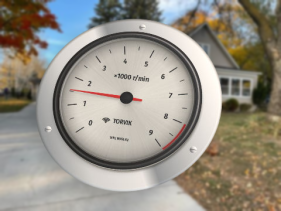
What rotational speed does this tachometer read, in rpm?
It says 1500 rpm
